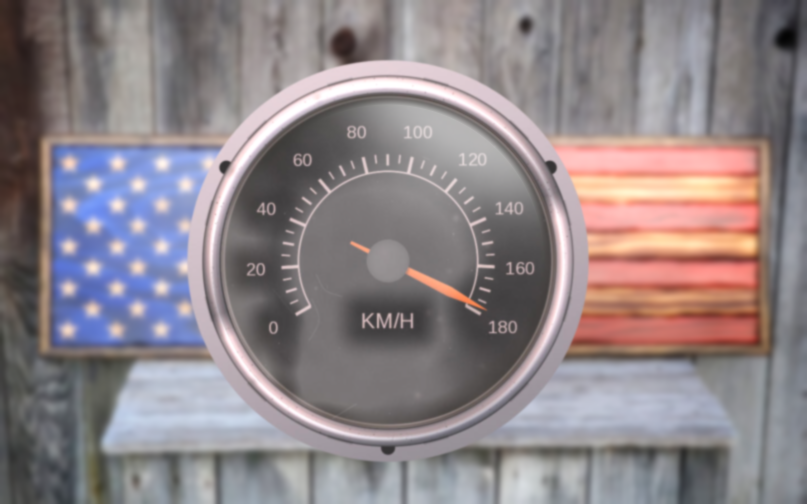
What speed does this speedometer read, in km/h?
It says 177.5 km/h
